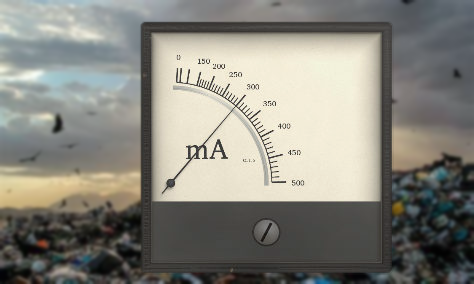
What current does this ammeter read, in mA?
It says 300 mA
